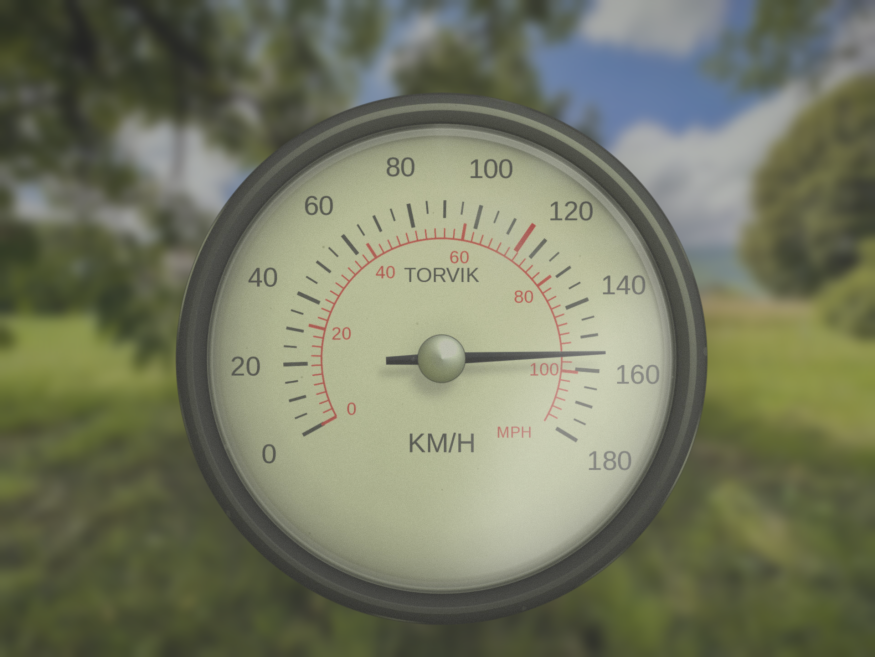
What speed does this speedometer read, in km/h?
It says 155 km/h
